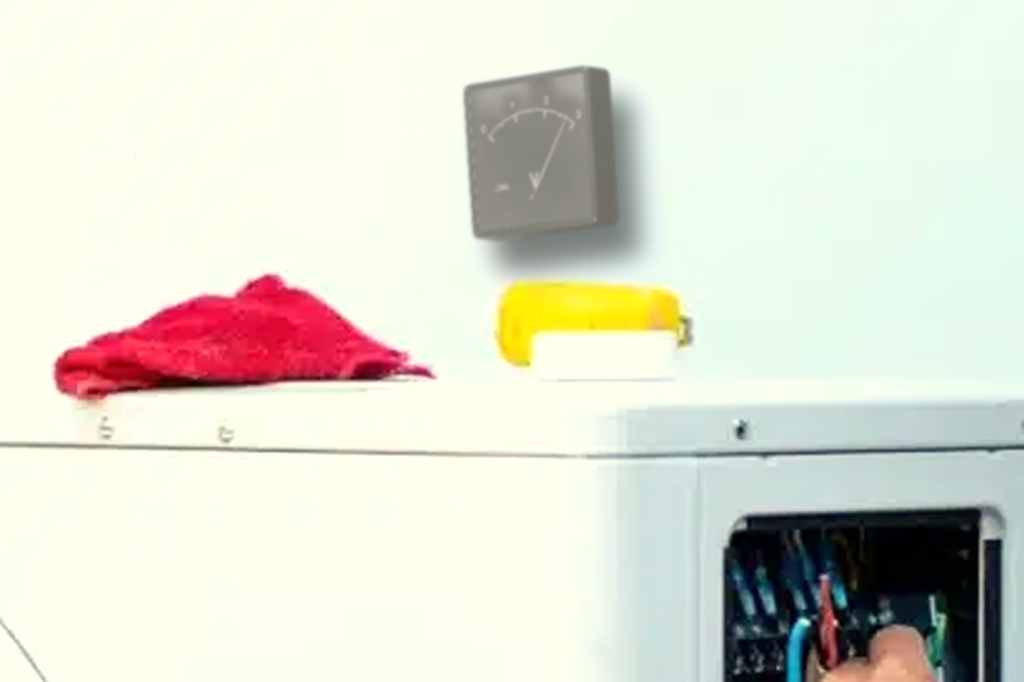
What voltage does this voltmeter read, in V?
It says 2.75 V
